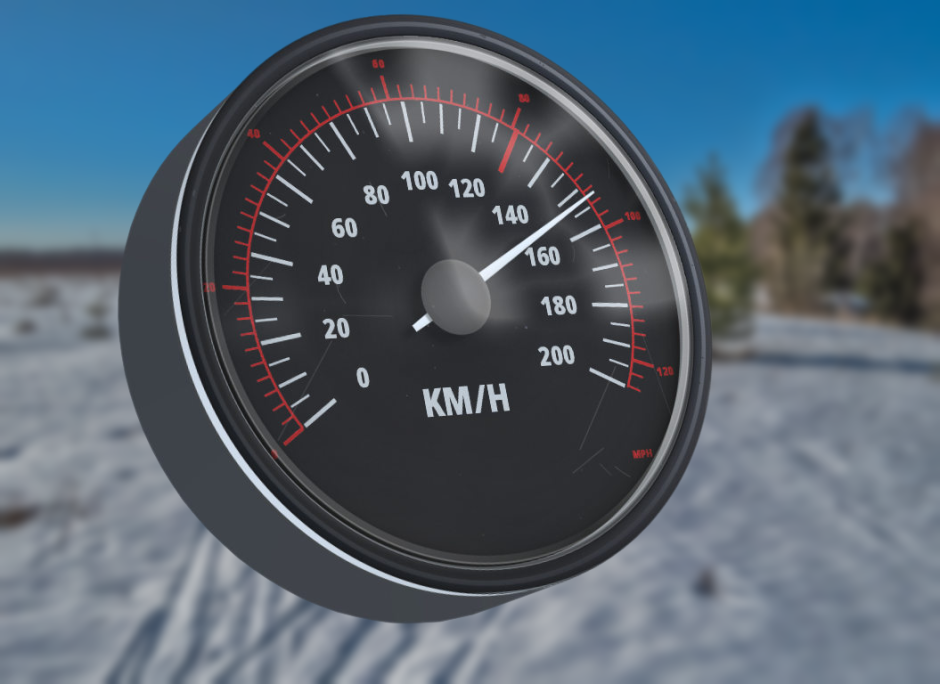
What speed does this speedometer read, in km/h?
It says 152.5 km/h
